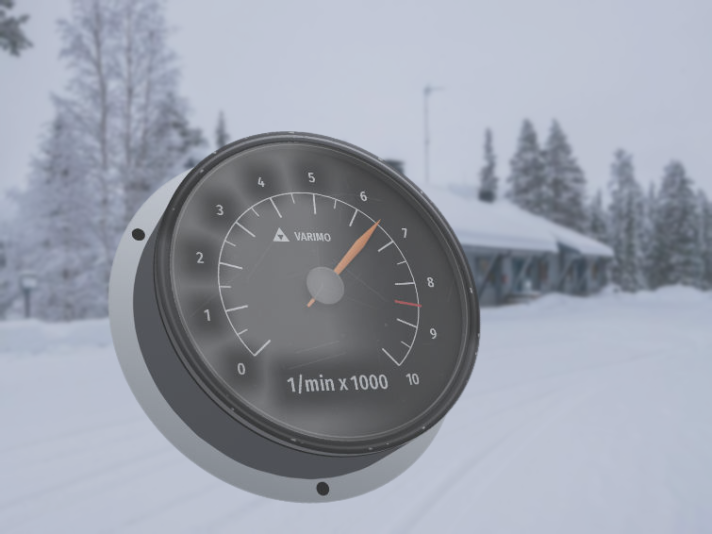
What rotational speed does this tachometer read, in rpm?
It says 6500 rpm
